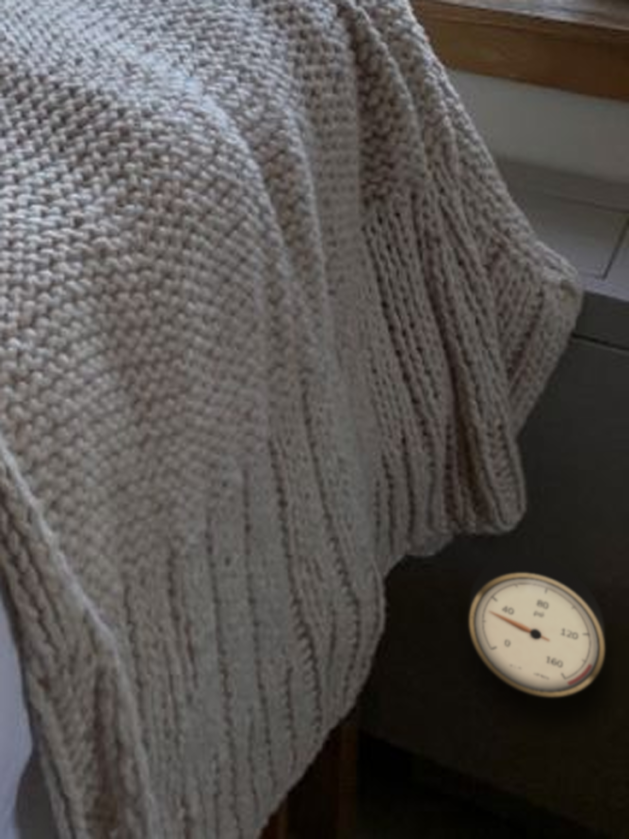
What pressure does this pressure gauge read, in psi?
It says 30 psi
